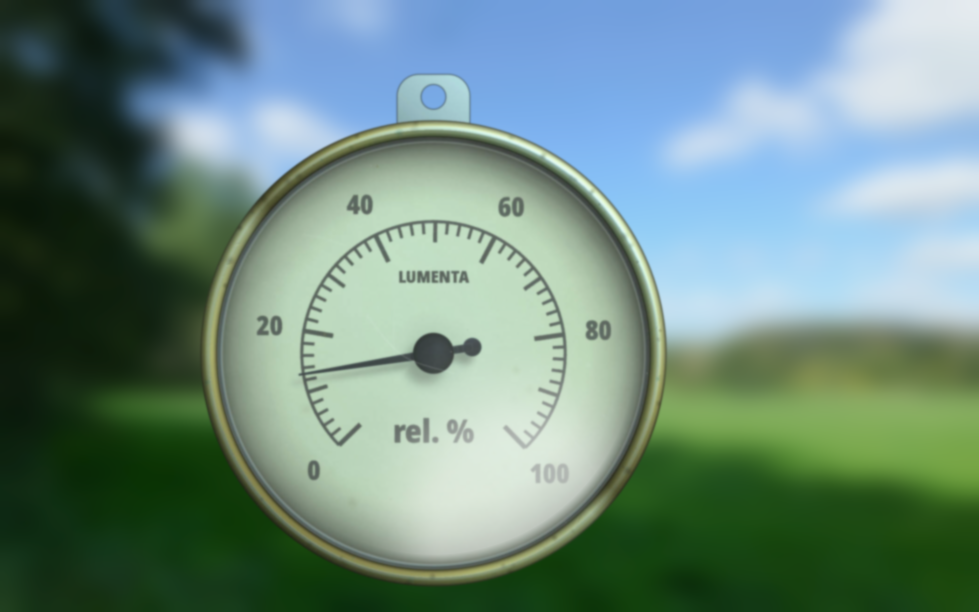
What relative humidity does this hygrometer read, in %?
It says 13 %
